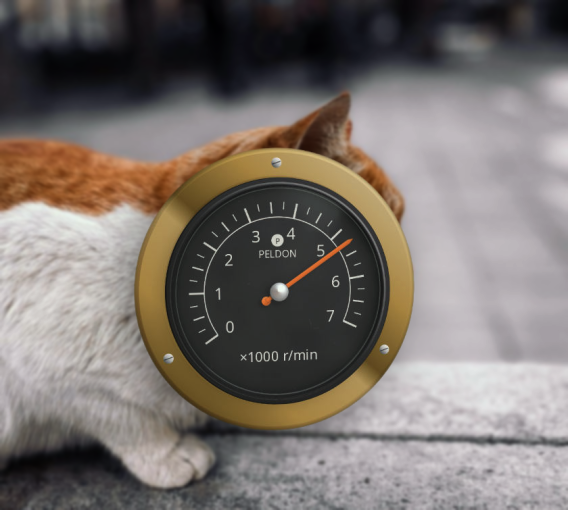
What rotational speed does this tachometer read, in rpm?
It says 5250 rpm
